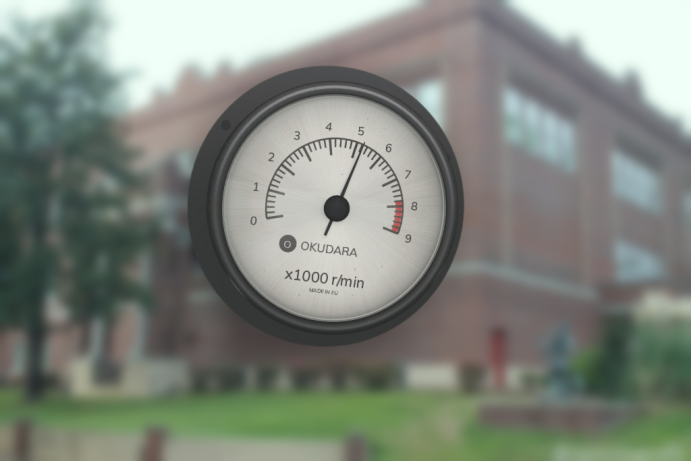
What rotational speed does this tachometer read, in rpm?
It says 5200 rpm
